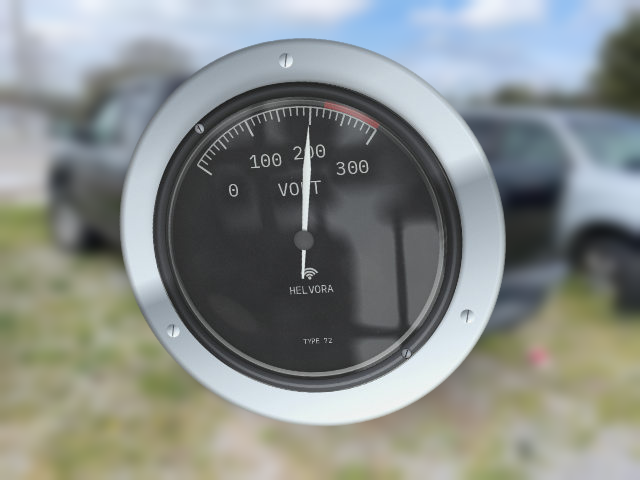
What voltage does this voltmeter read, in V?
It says 200 V
